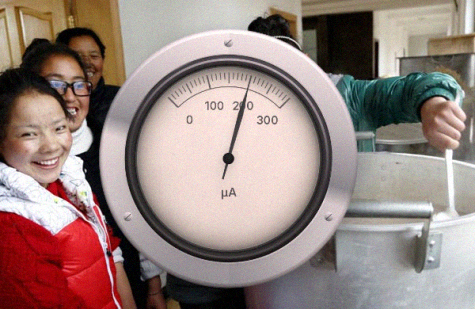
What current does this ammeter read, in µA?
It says 200 µA
